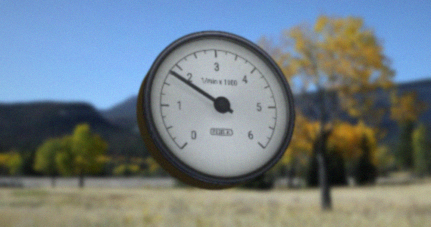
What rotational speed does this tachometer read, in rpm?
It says 1750 rpm
